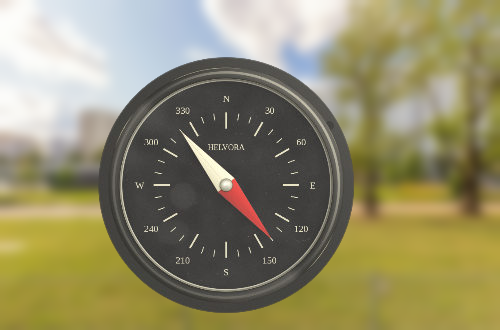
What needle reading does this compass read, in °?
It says 140 °
